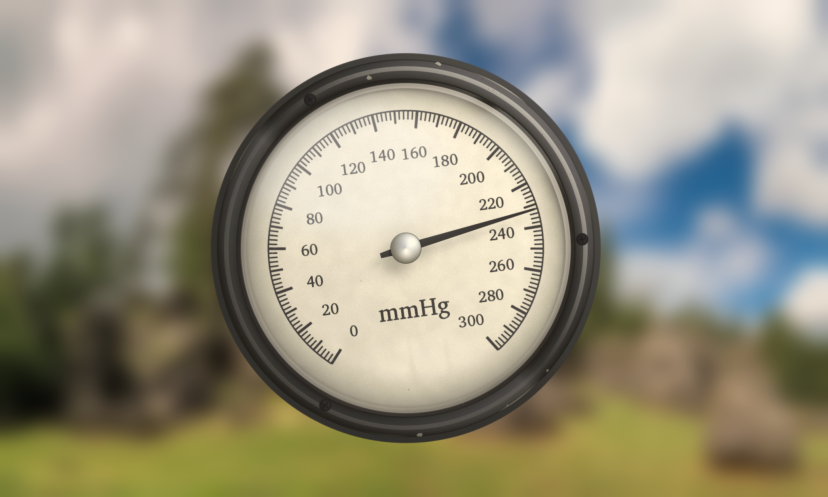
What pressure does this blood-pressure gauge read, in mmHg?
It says 232 mmHg
